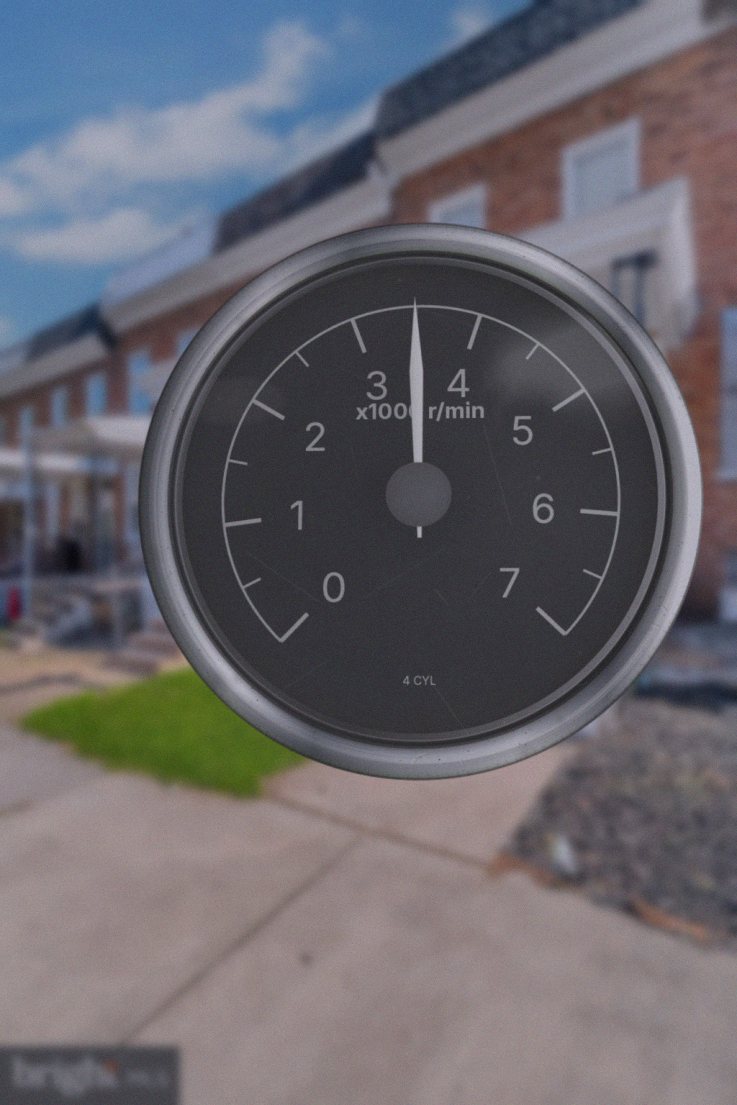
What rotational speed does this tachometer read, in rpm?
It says 3500 rpm
